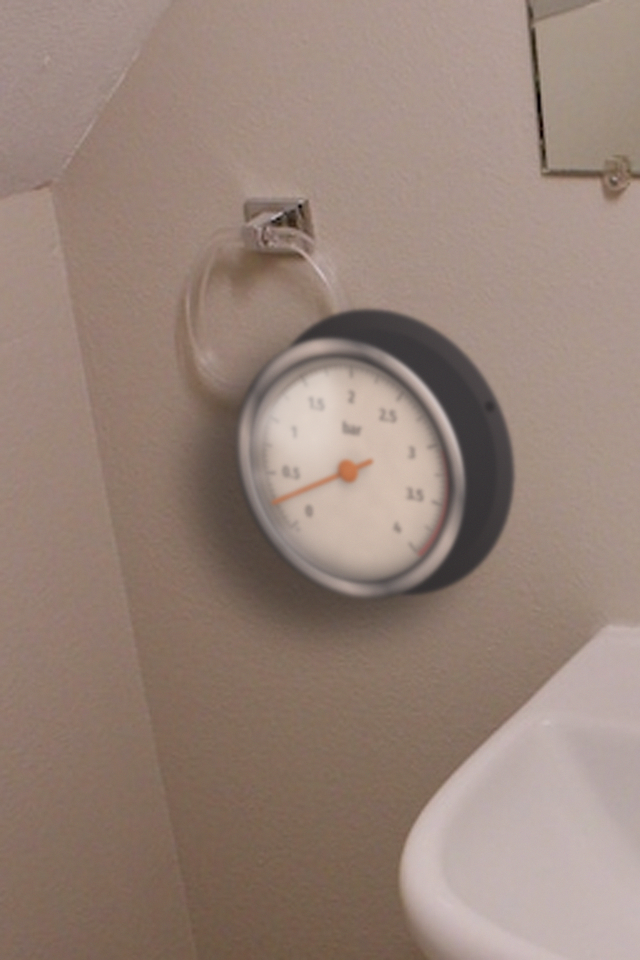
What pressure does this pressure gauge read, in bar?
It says 0.25 bar
